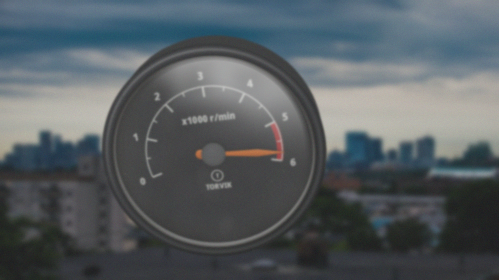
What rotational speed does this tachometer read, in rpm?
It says 5750 rpm
